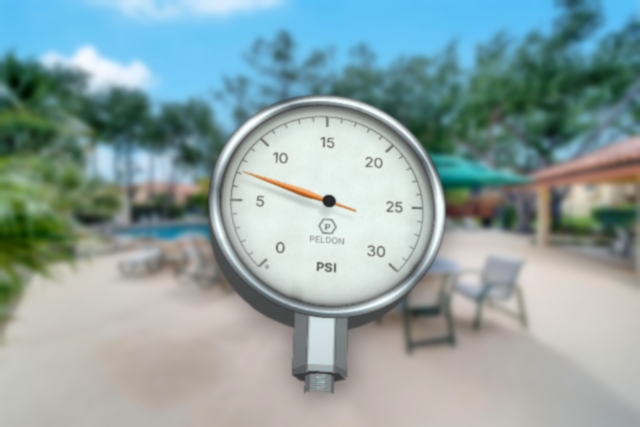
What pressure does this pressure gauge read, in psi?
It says 7 psi
